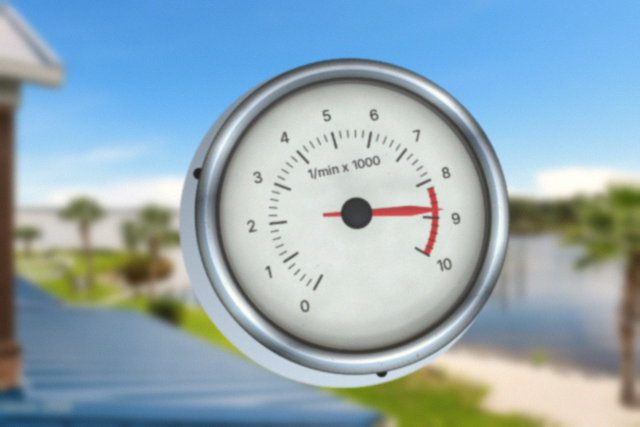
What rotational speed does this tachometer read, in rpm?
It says 8800 rpm
